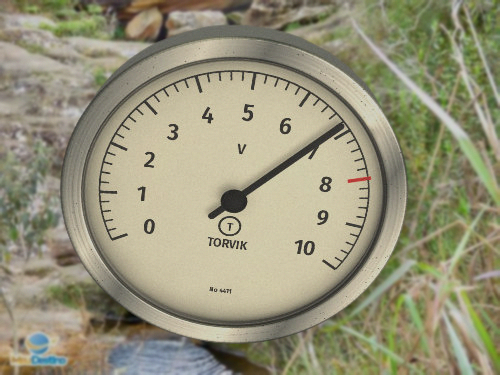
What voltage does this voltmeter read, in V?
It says 6.8 V
